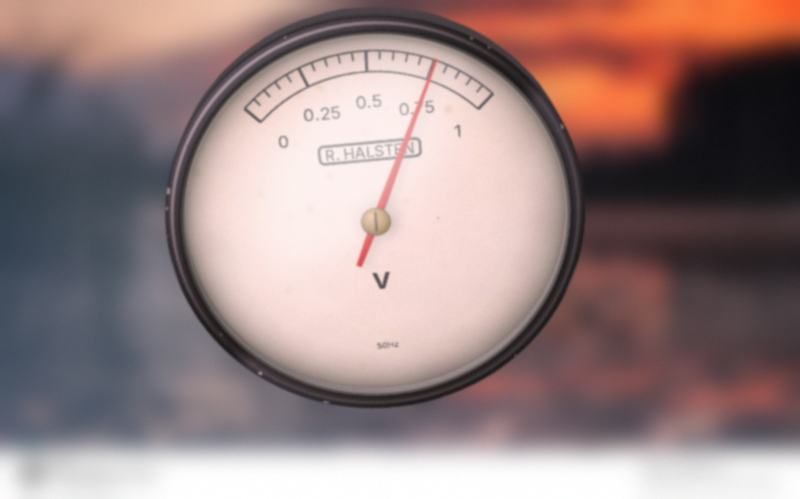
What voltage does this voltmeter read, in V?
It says 0.75 V
